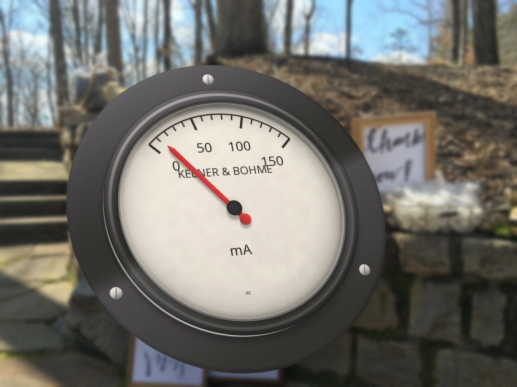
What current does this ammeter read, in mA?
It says 10 mA
